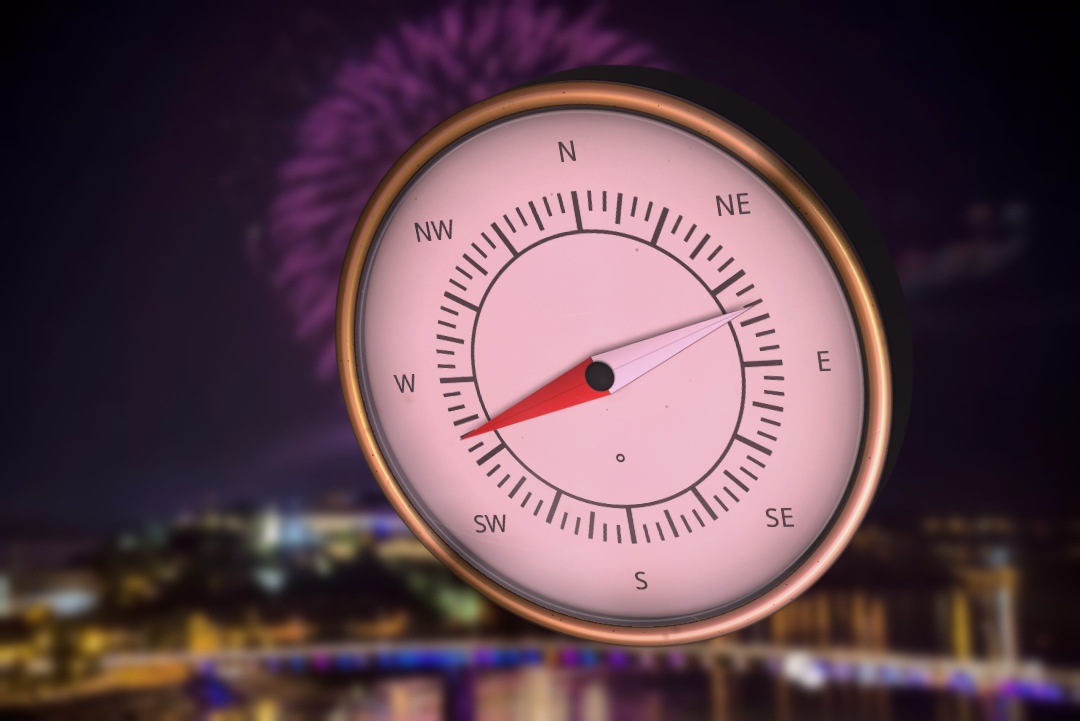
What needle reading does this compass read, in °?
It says 250 °
